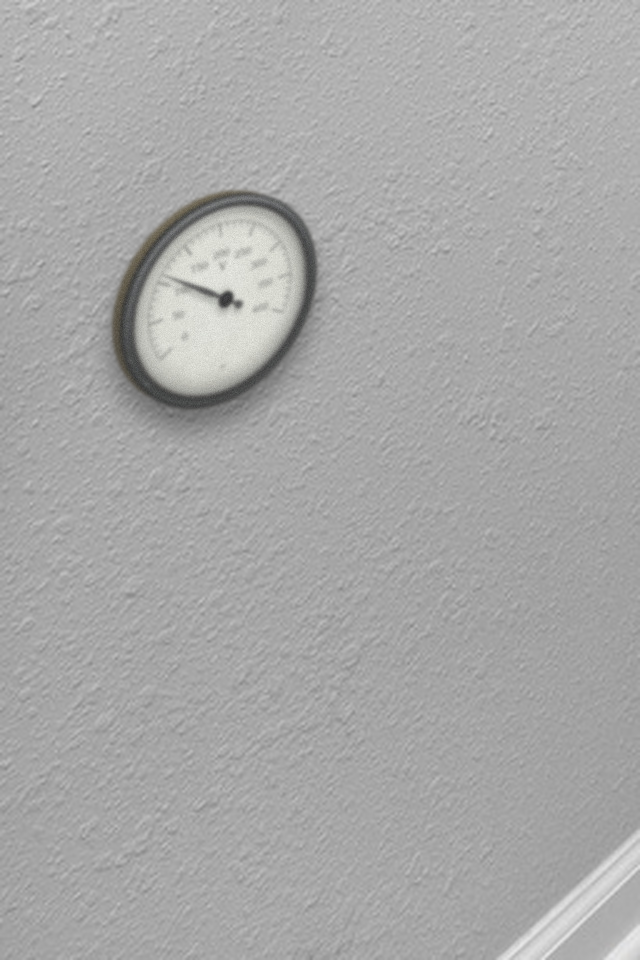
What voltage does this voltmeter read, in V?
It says 110 V
